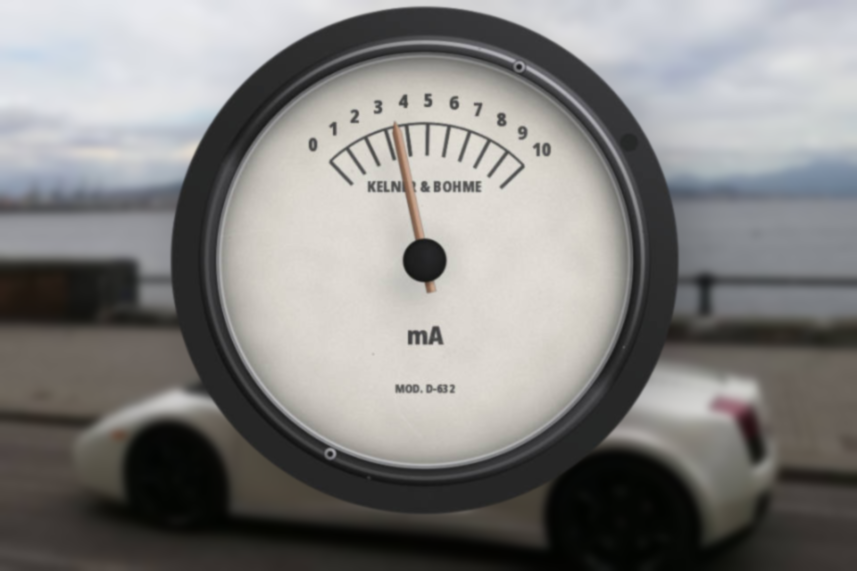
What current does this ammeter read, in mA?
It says 3.5 mA
